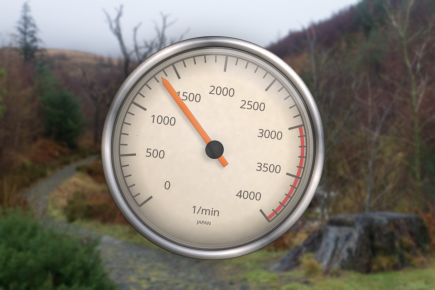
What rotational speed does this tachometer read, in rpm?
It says 1350 rpm
